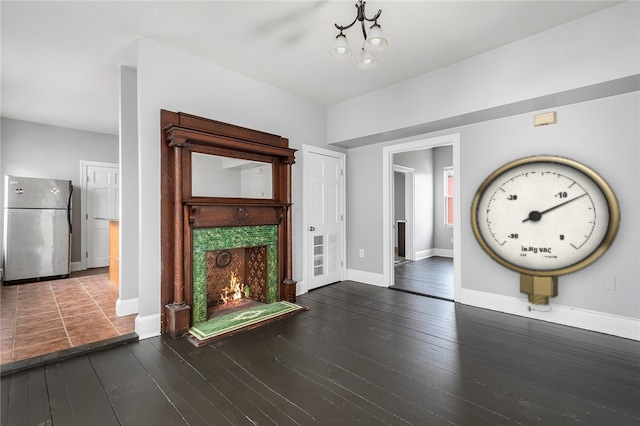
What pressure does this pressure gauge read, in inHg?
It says -8 inHg
